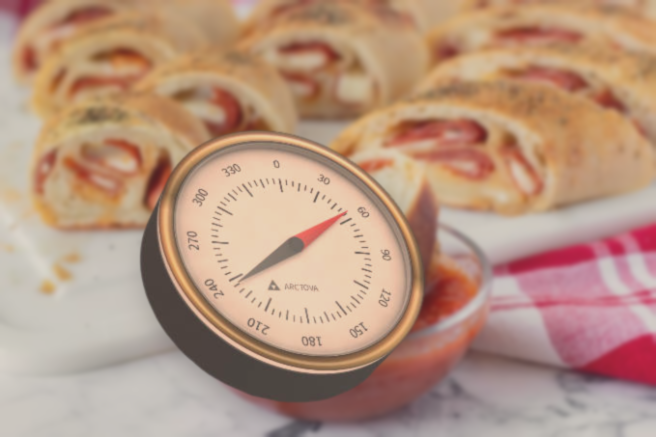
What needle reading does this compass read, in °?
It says 55 °
